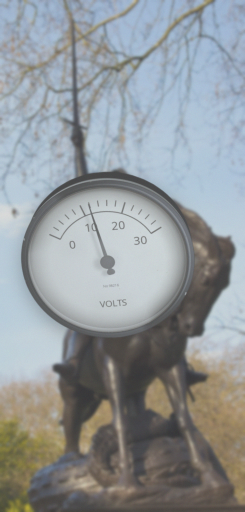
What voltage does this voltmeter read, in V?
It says 12 V
